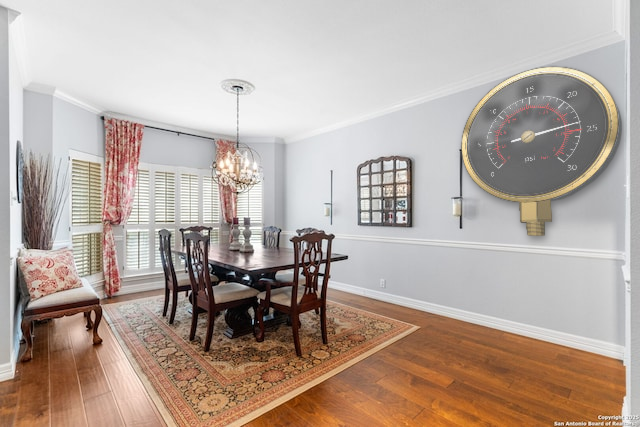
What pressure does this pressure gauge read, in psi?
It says 24 psi
